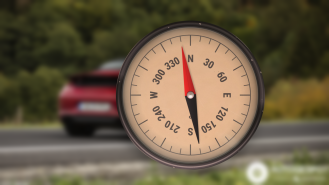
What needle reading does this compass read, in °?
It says 350 °
